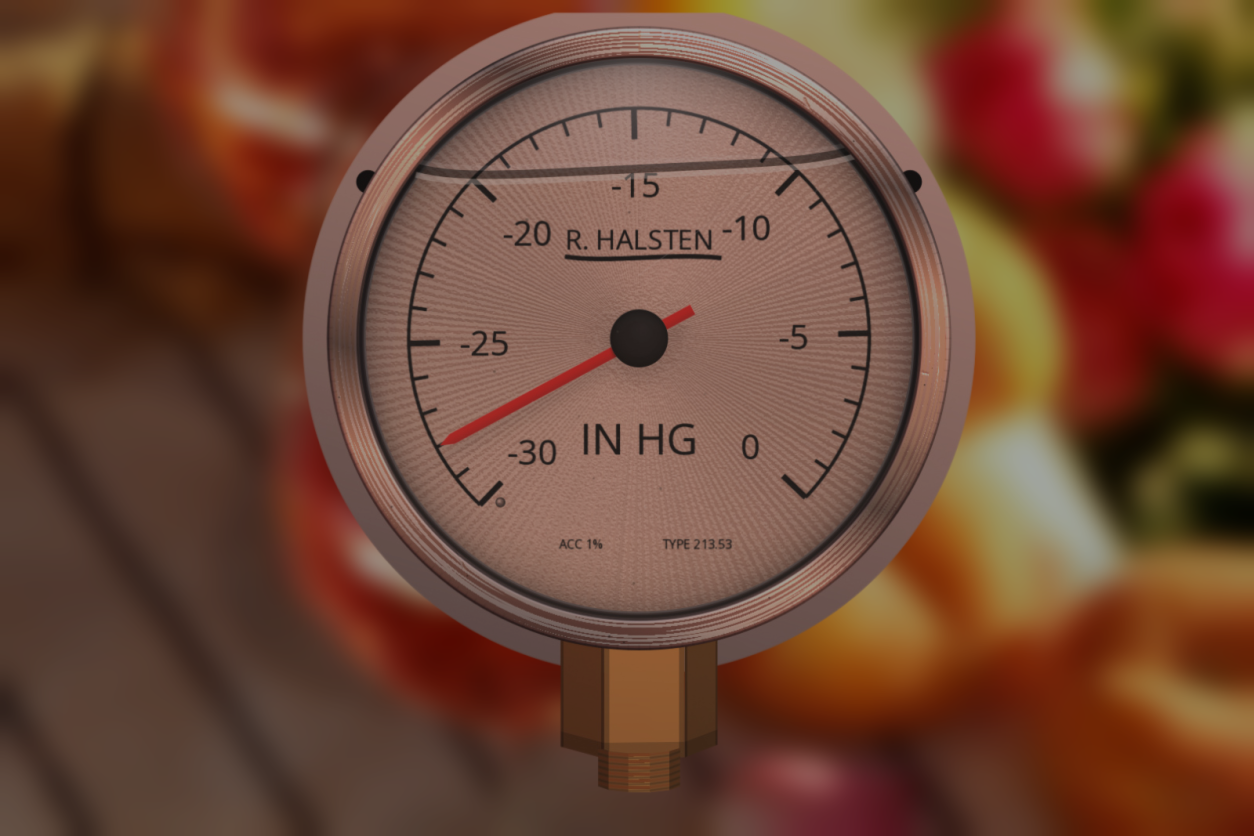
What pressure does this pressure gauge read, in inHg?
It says -28 inHg
